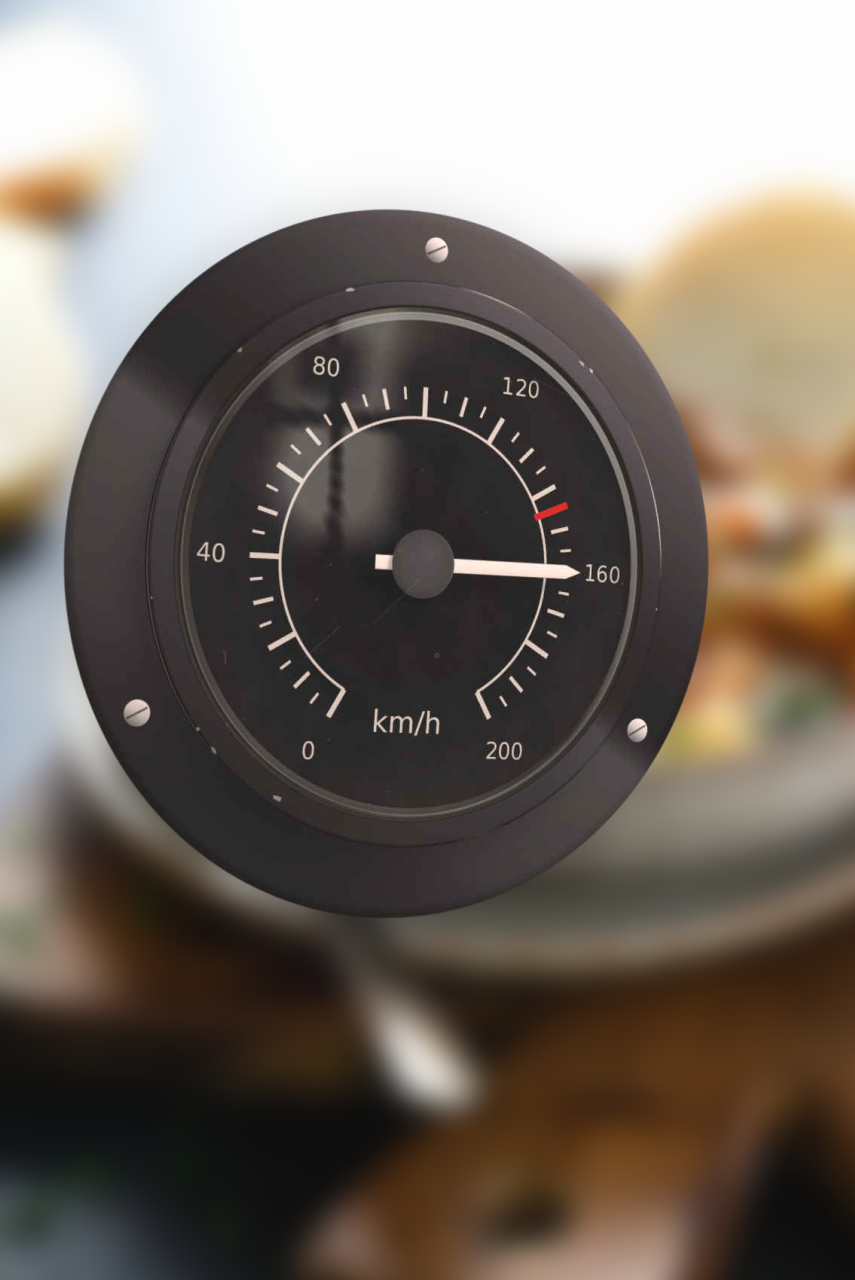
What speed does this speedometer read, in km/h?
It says 160 km/h
